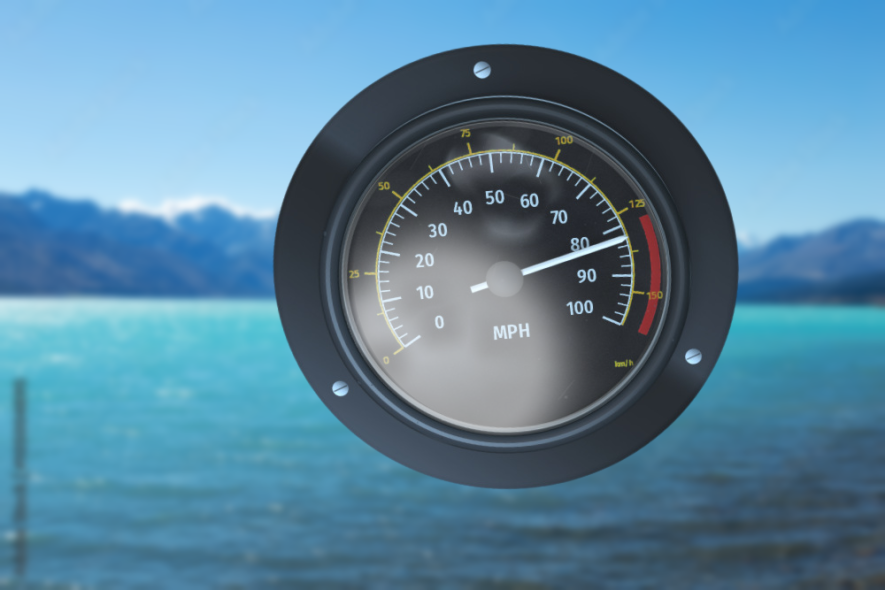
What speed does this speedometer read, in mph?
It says 82 mph
